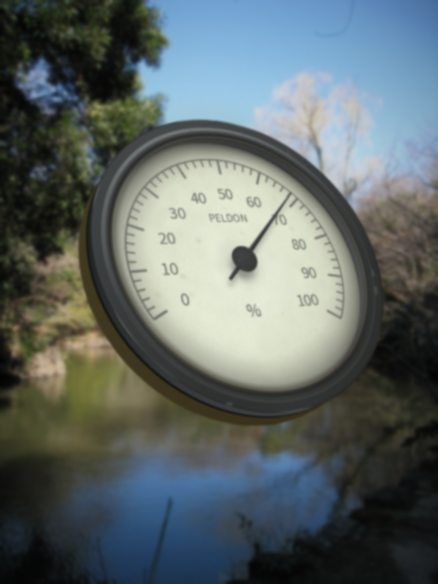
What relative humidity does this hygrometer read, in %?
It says 68 %
